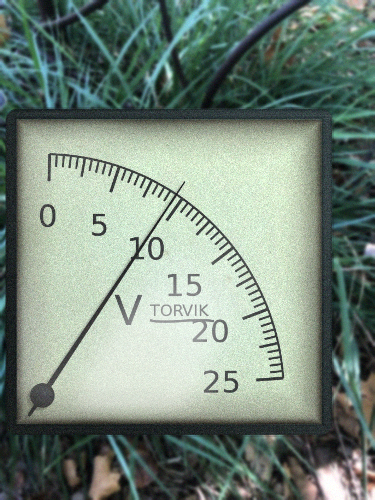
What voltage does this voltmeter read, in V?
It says 9.5 V
